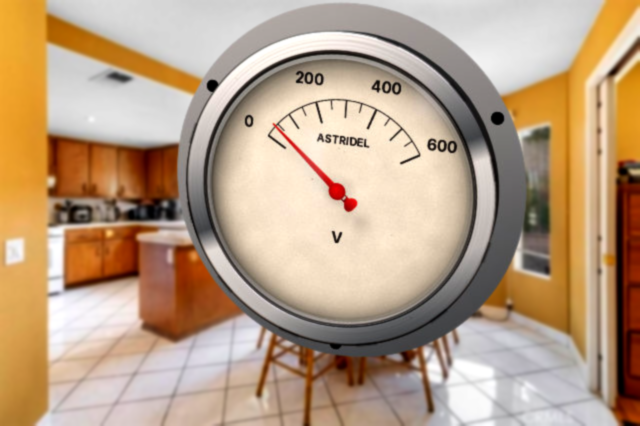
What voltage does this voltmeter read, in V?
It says 50 V
